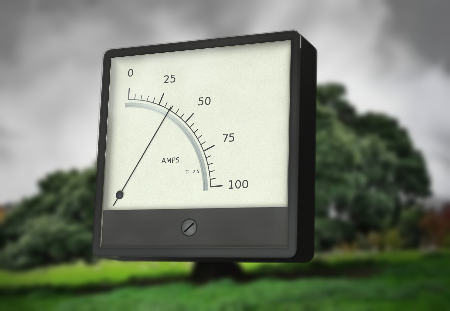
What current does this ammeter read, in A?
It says 35 A
